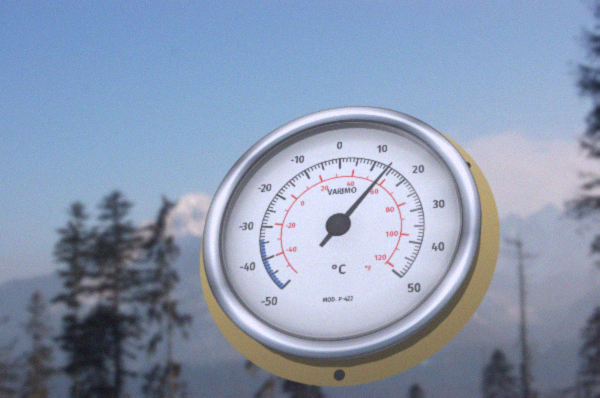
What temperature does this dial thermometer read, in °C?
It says 15 °C
